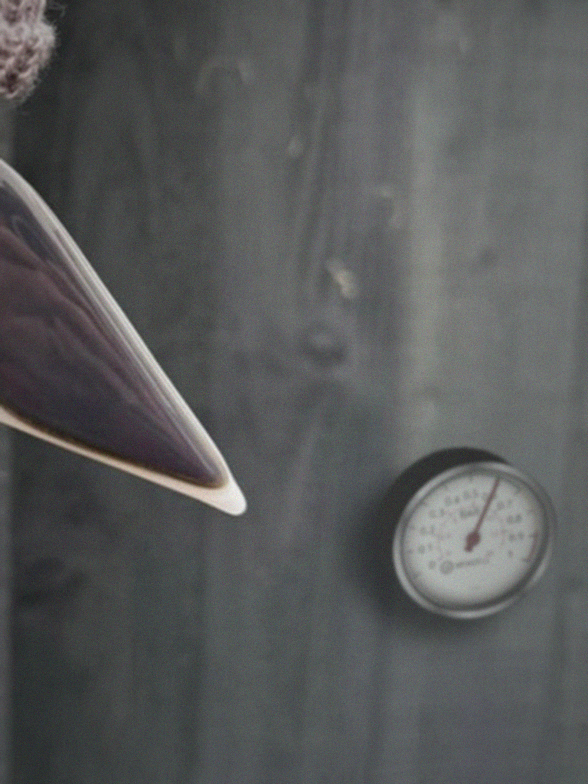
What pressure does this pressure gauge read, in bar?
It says 0.6 bar
